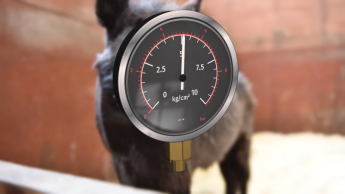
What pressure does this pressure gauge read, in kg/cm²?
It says 5 kg/cm²
